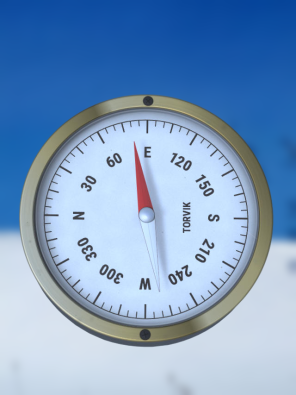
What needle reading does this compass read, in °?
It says 80 °
